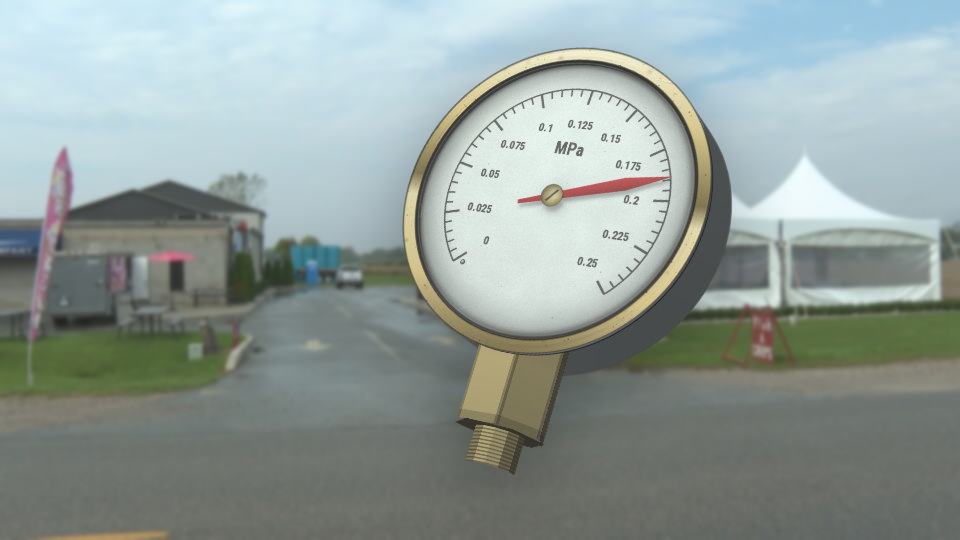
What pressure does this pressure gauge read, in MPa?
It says 0.19 MPa
